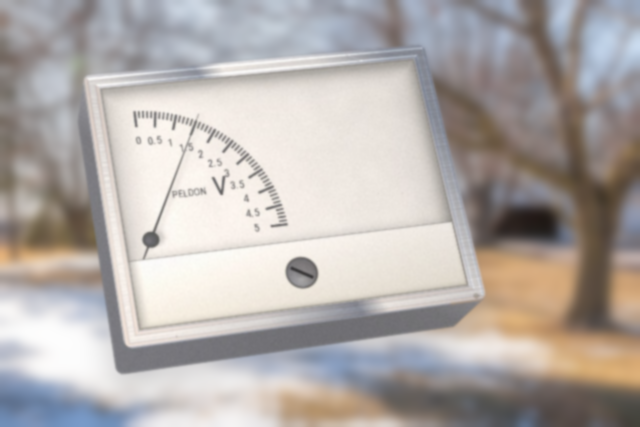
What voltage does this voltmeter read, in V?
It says 1.5 V
